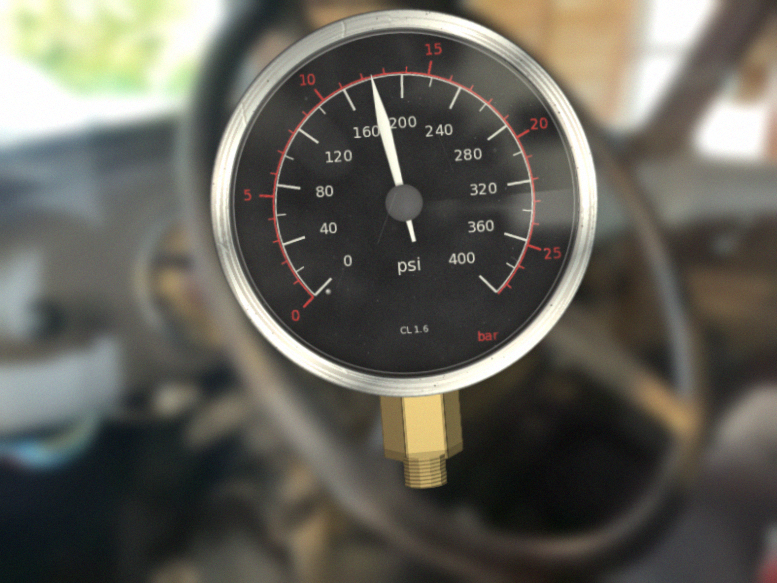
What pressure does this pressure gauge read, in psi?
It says 180 psi
